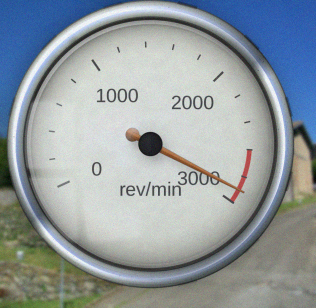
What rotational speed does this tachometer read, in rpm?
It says 2900 rpm
